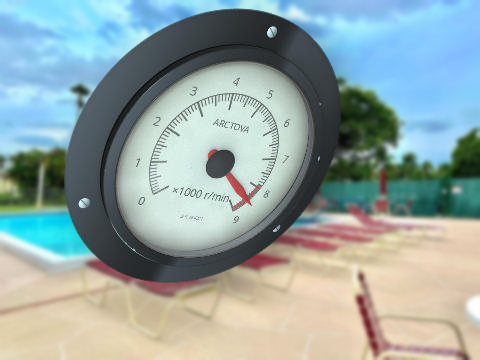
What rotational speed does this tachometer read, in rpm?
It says 8500 rpm
